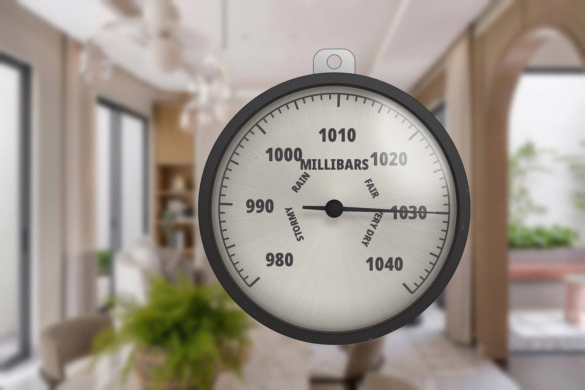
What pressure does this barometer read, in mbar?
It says 1030 mbar
